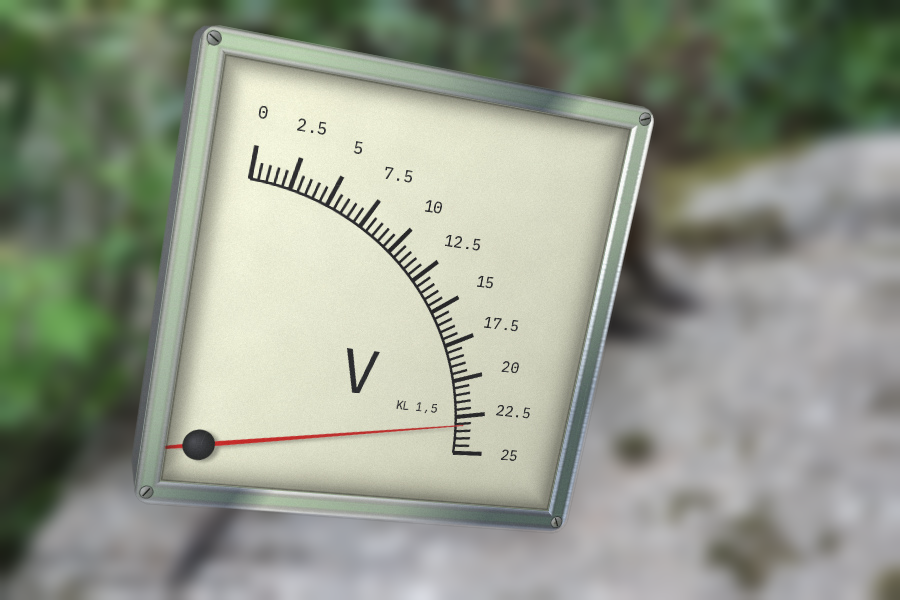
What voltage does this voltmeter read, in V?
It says 23 V
